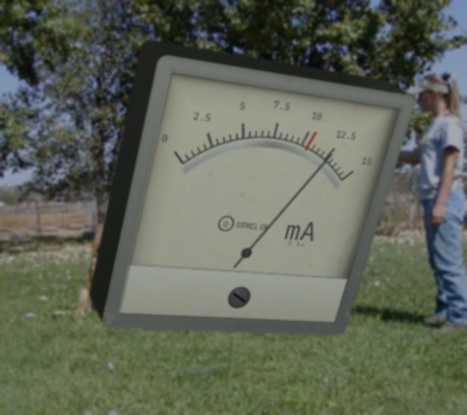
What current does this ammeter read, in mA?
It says 12.5 mA
